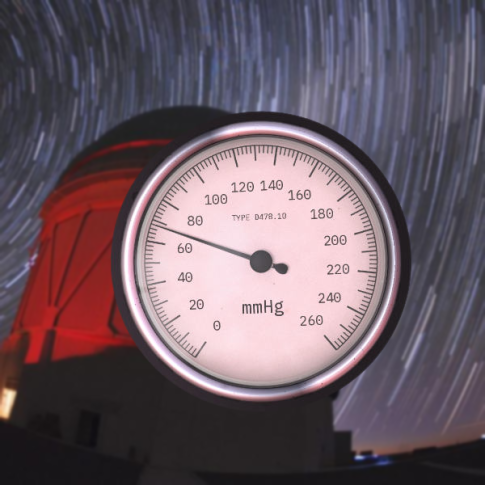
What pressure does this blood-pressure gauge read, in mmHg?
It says 68 mmHg
